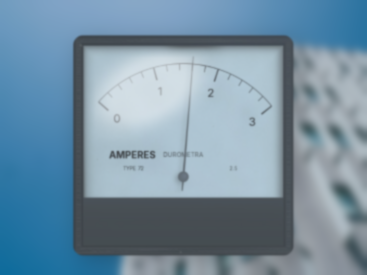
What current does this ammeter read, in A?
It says 1.6 A
